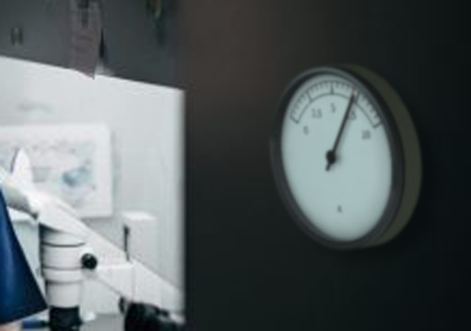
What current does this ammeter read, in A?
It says 7.5 A
